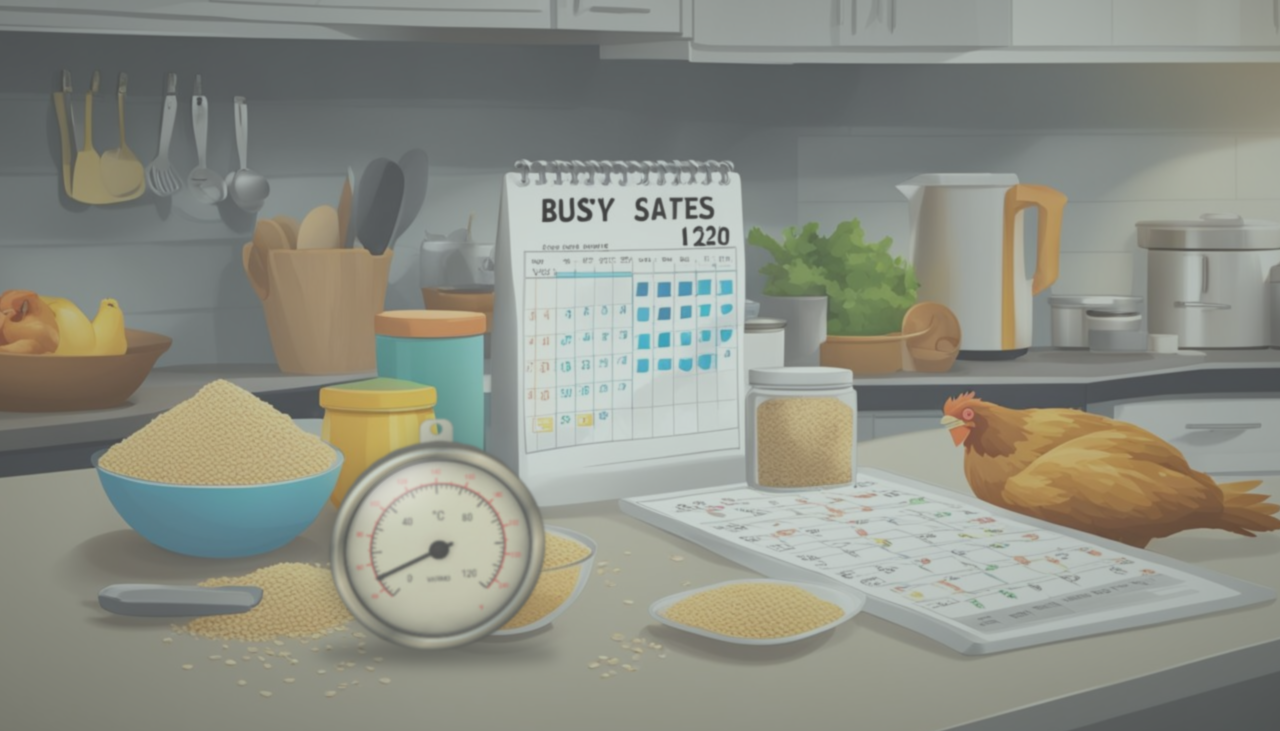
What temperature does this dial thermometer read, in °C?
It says 10 °C
